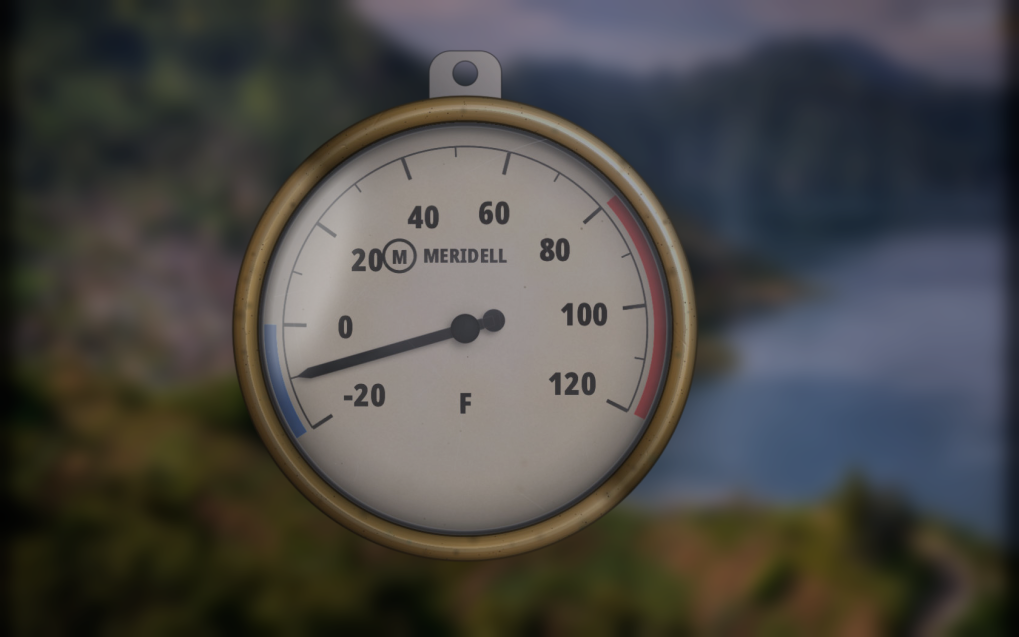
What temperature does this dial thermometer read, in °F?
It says -10 °F
